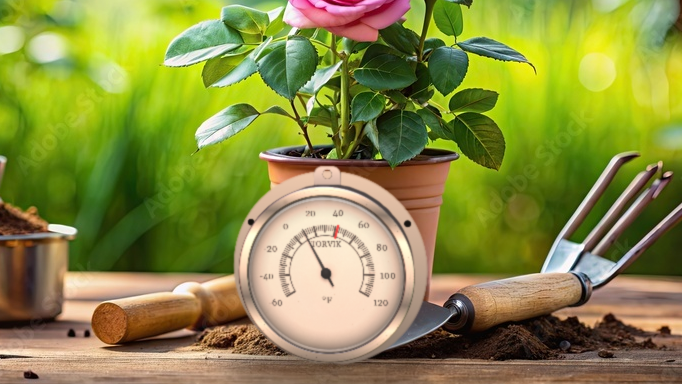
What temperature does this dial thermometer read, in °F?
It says 10 °F
